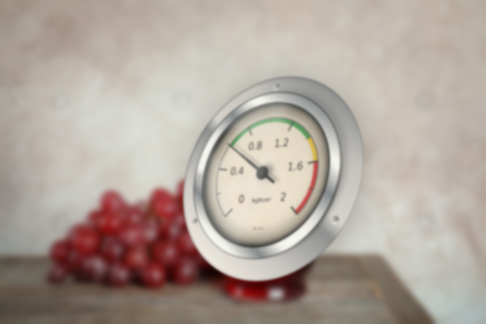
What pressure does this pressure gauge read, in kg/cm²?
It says 0.6 kg/cm²
